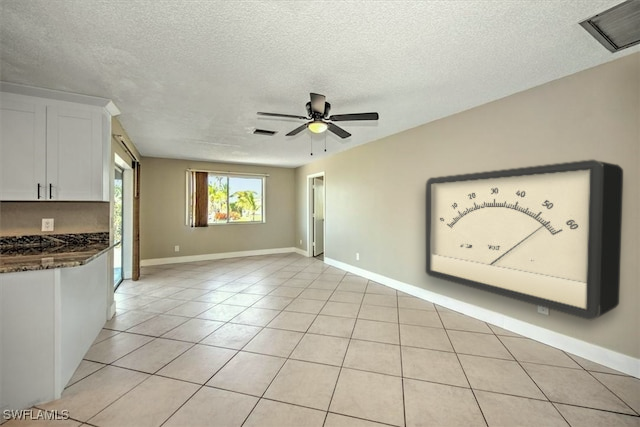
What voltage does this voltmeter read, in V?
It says 55 V
